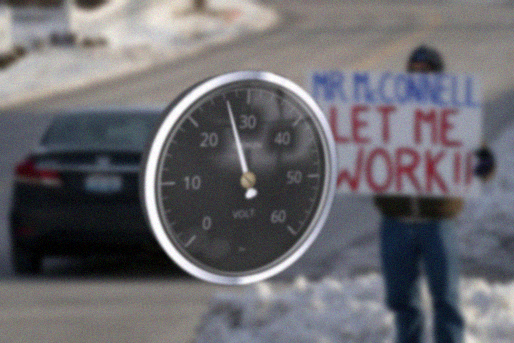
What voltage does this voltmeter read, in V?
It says 26 V
